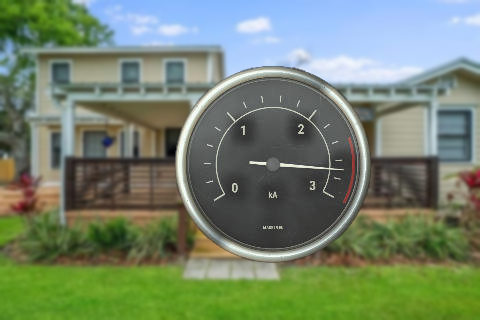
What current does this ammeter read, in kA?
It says 2.7 kA
